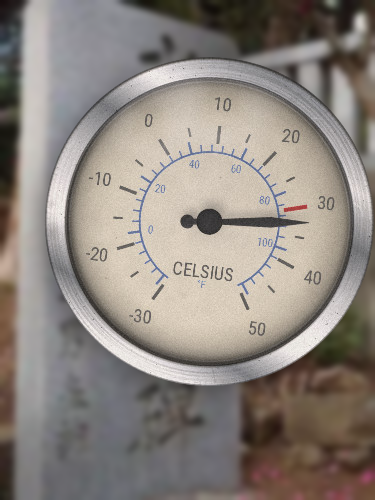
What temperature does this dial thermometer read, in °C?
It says 32.5 °C
